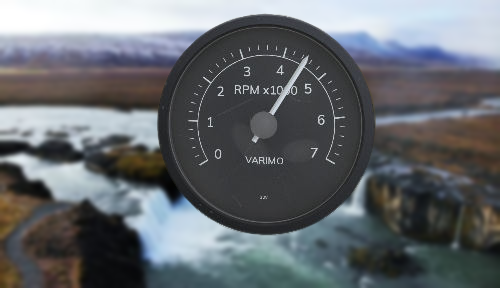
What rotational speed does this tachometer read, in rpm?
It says 4500 rpm
